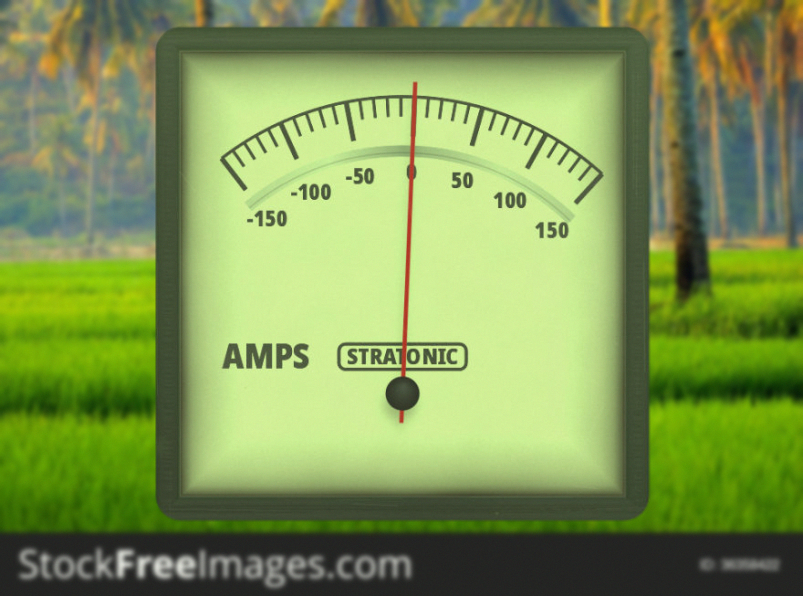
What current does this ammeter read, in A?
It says 0 A
